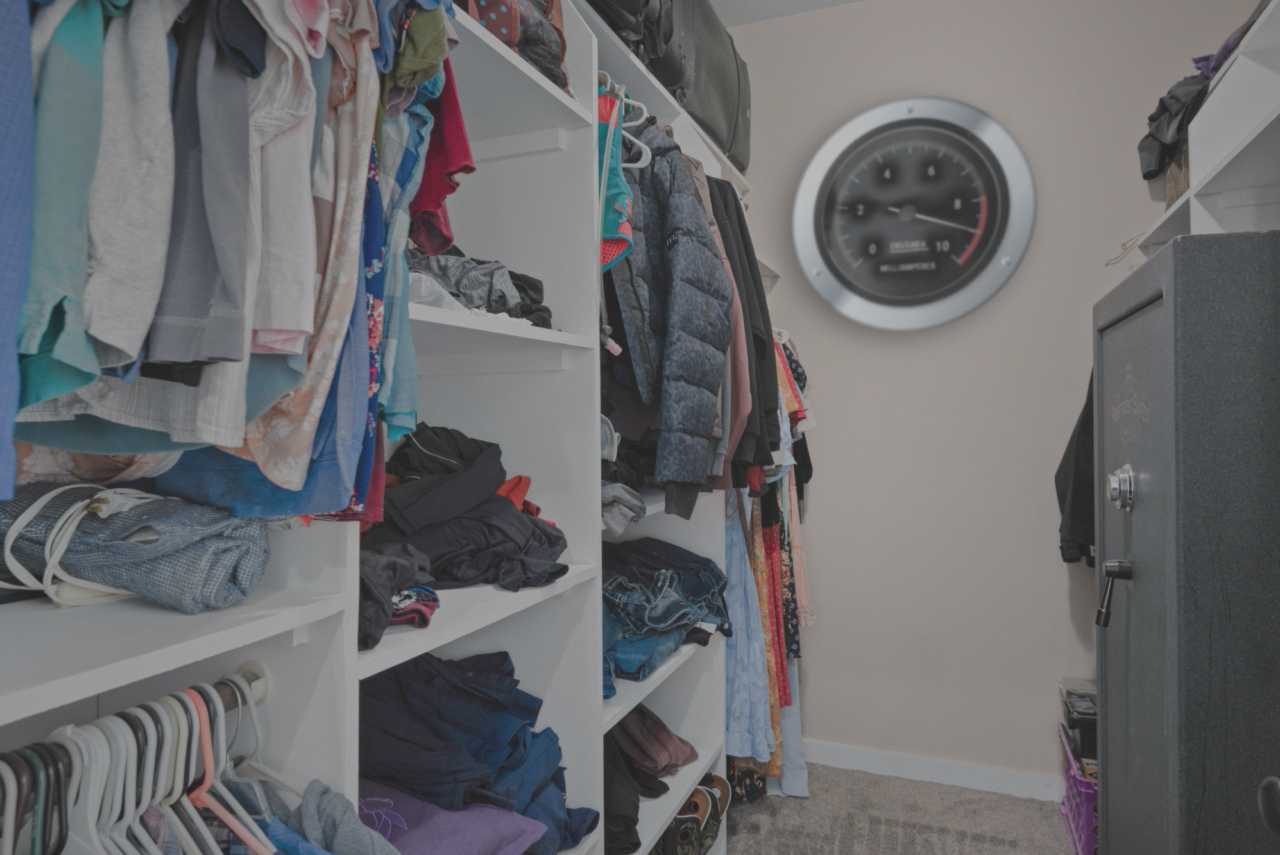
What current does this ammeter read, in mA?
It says 9 mA
